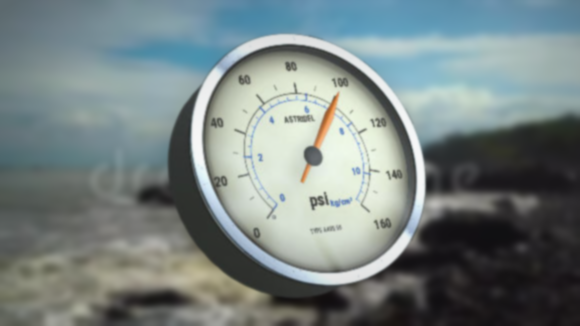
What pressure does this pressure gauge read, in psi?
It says 100 psi
